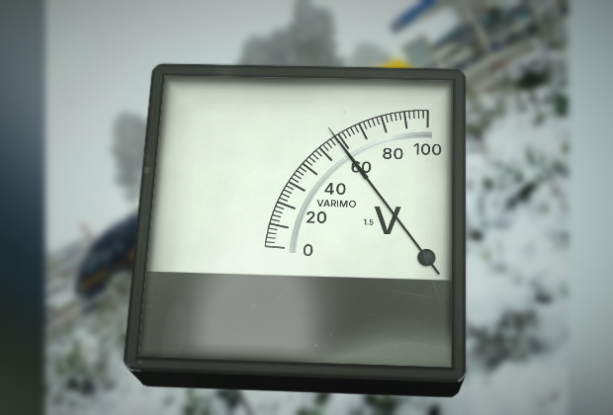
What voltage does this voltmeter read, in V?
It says 58 V
